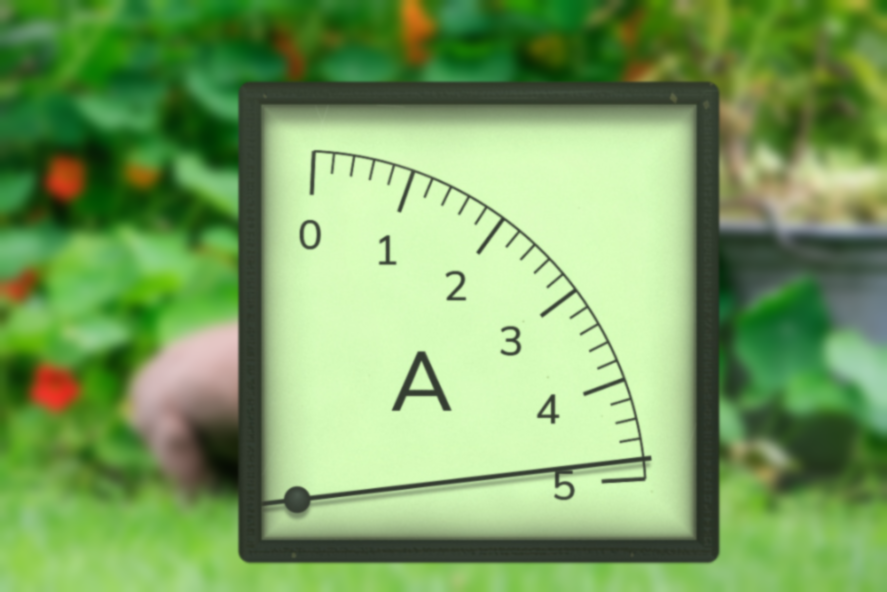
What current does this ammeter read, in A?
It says 4.8 A
